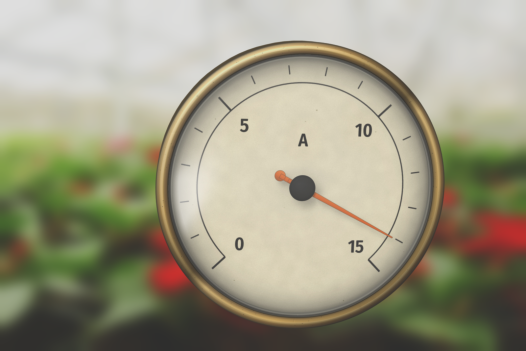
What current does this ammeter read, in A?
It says 14 A
